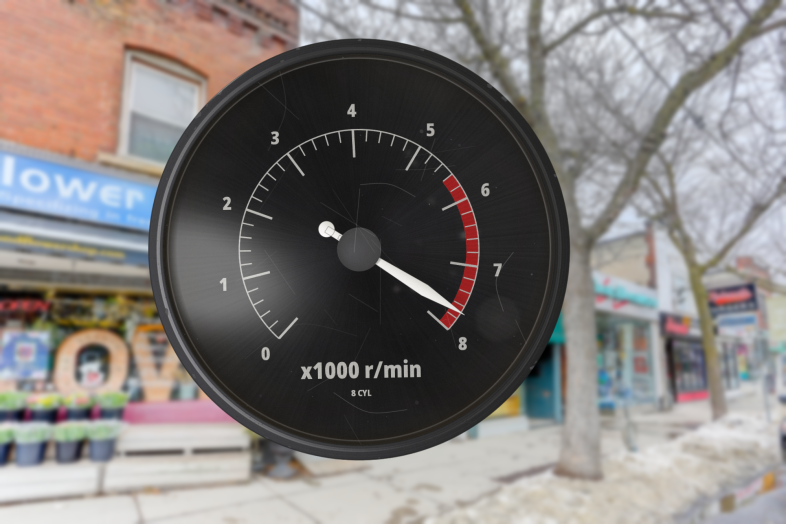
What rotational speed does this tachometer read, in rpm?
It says 7700 rpm
